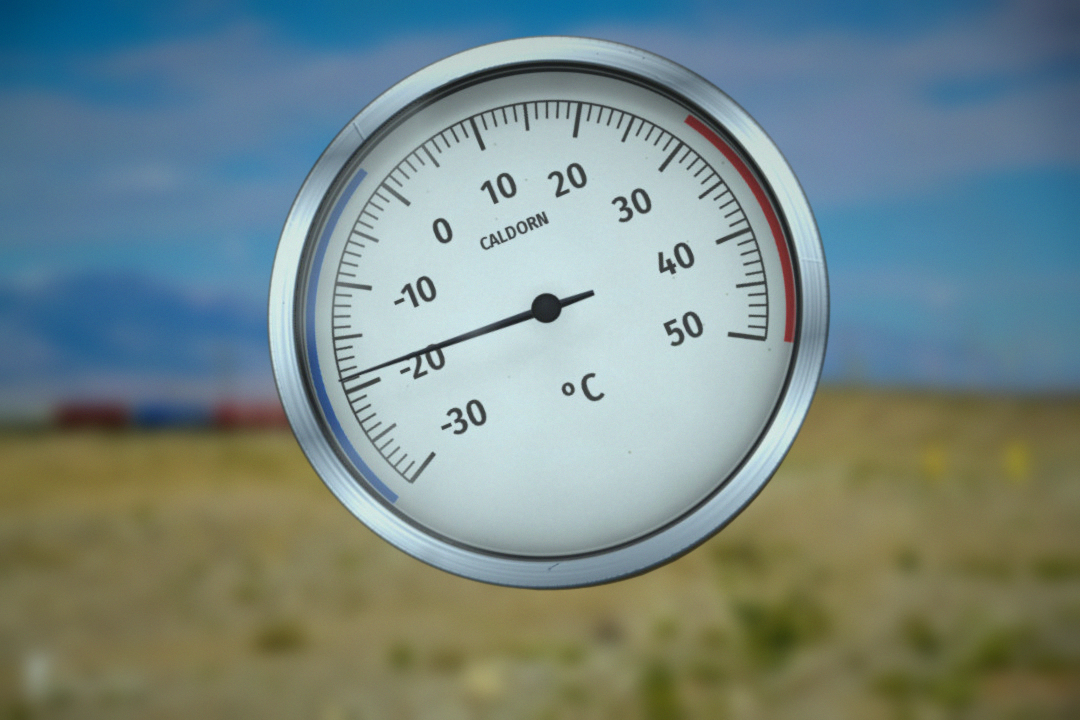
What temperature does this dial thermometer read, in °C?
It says -19 °C
